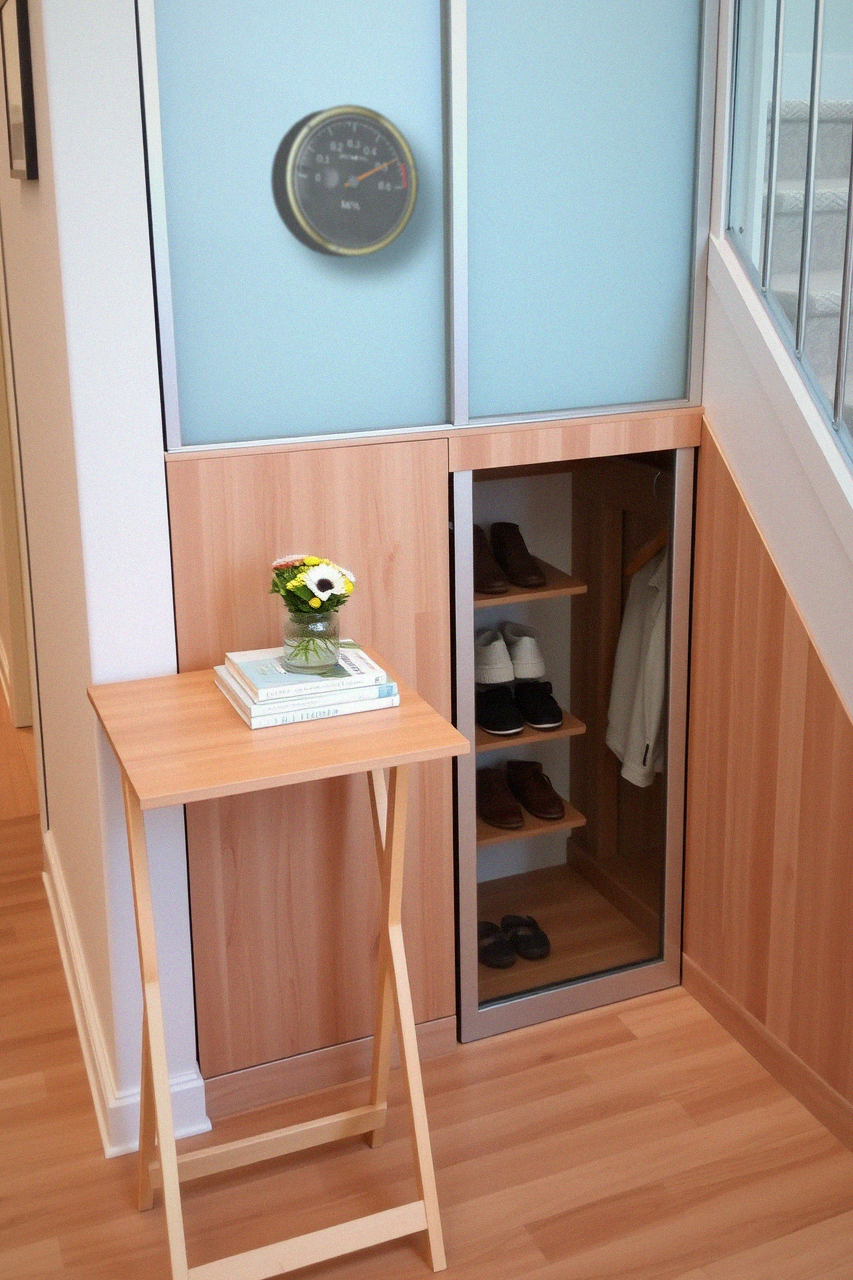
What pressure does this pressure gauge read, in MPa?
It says 0.5 MPa
